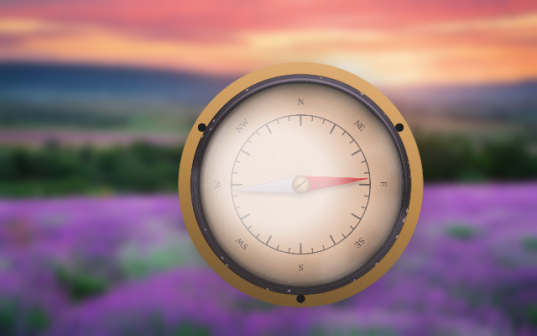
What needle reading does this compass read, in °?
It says 85 °
